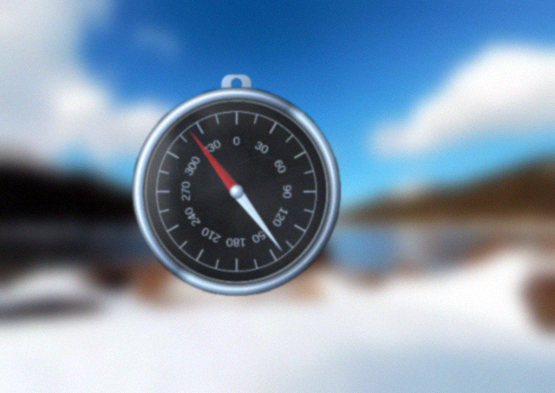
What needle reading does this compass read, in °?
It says 322.5 °
